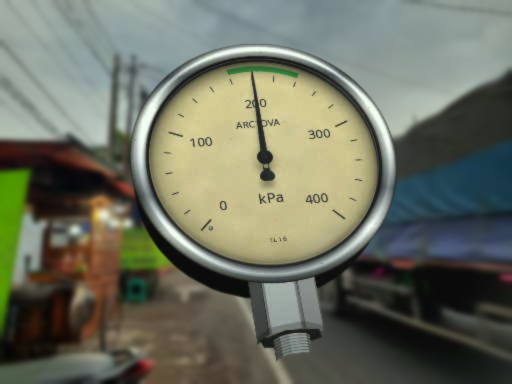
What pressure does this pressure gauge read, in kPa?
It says 200 kPa
